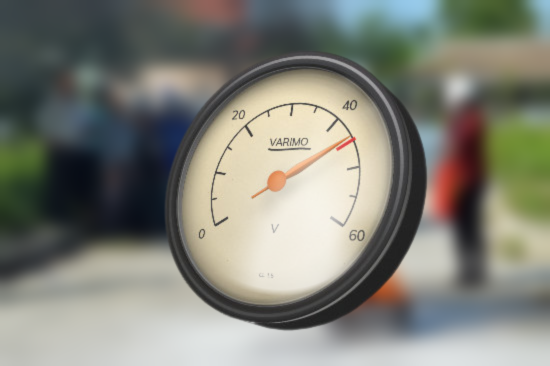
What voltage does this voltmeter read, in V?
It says 45 V
